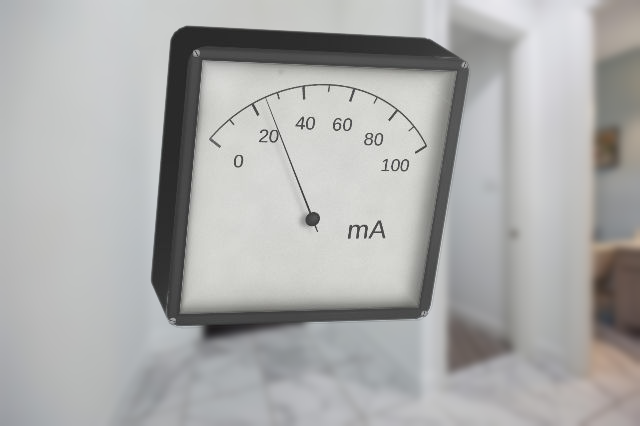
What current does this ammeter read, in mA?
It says 25 mA
